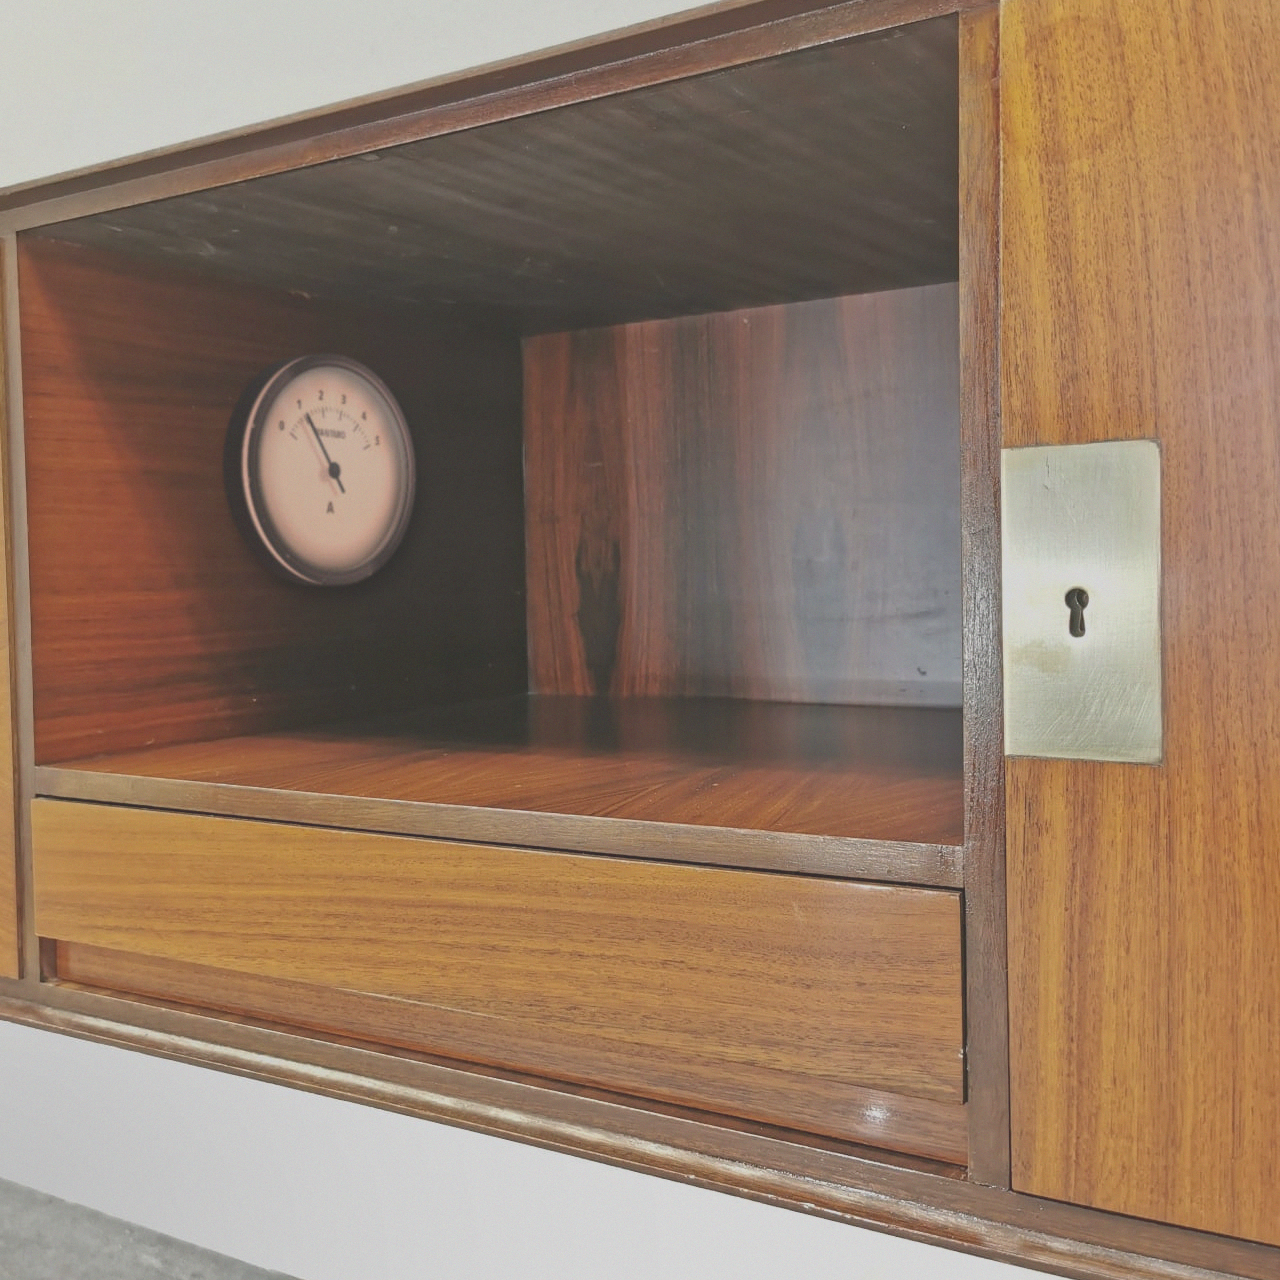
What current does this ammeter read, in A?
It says 1 A
